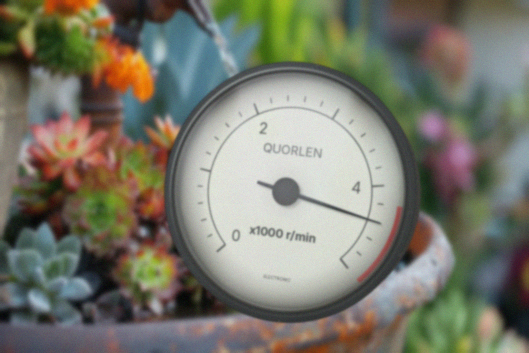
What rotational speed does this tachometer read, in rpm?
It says 4400 rpm
